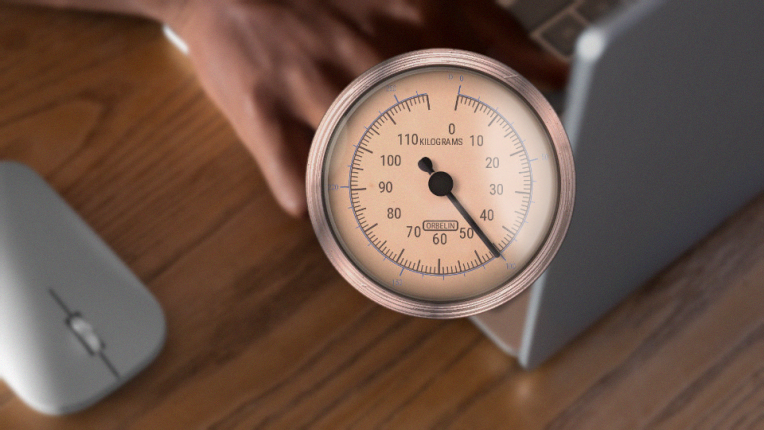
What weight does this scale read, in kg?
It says 46 kg
